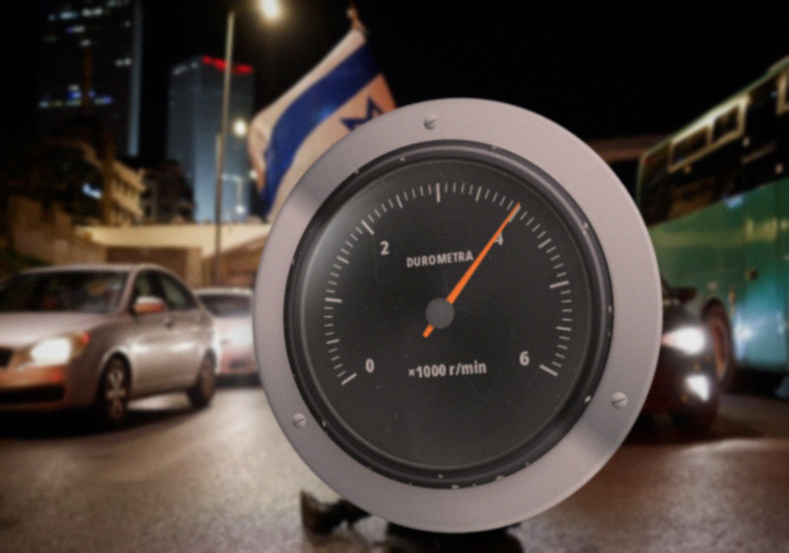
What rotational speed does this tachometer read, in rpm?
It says 4000 rpm
